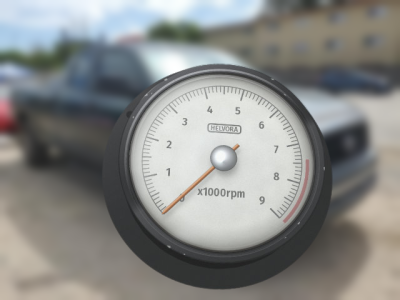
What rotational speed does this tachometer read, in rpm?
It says 0 rpm
